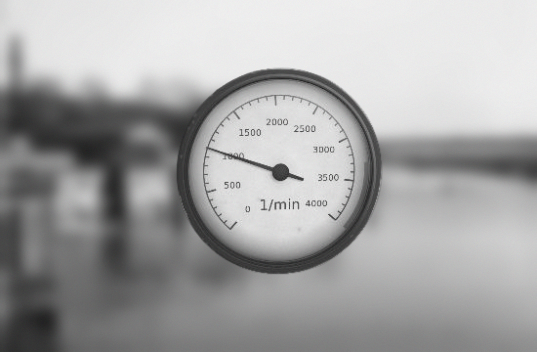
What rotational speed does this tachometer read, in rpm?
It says 1000 rpm
